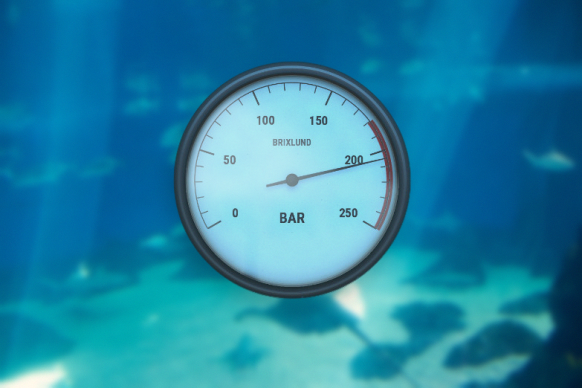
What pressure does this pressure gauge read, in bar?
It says 205 bar
